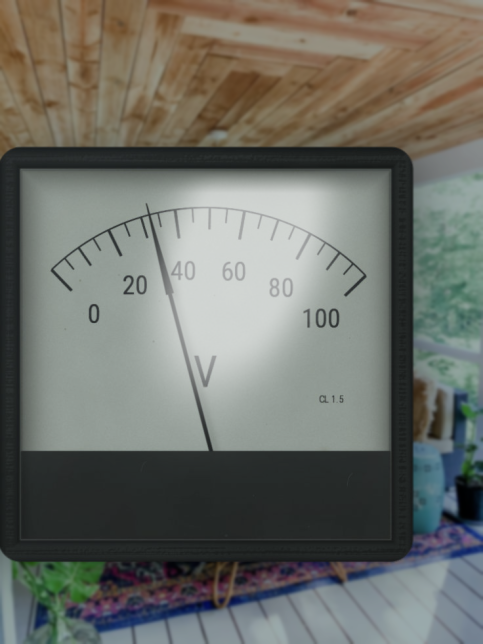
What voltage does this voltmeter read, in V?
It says 32.5 V
